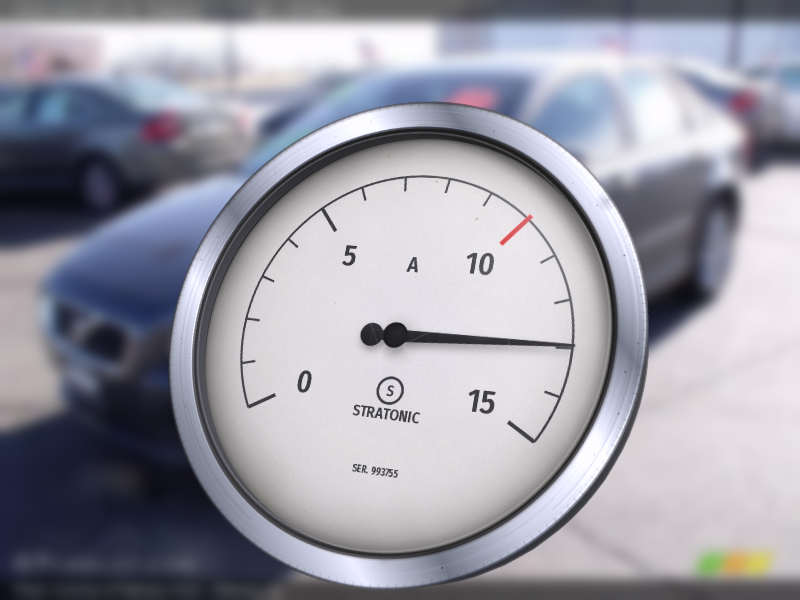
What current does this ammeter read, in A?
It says 13 A
